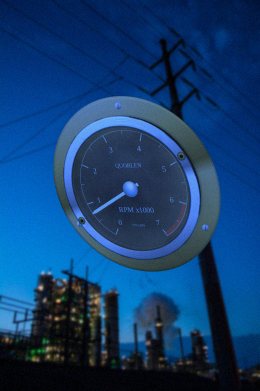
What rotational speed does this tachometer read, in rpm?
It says 750 rpm
